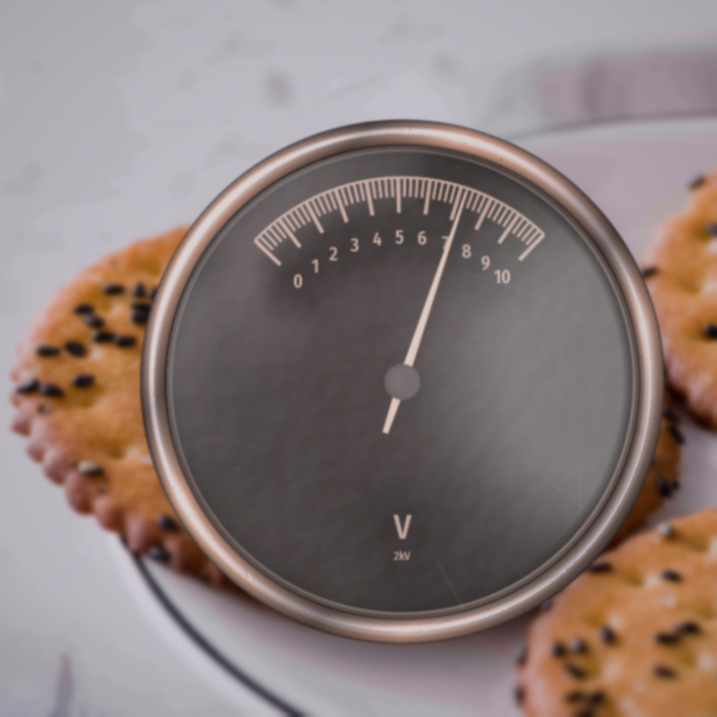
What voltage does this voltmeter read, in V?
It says 7.2 V
